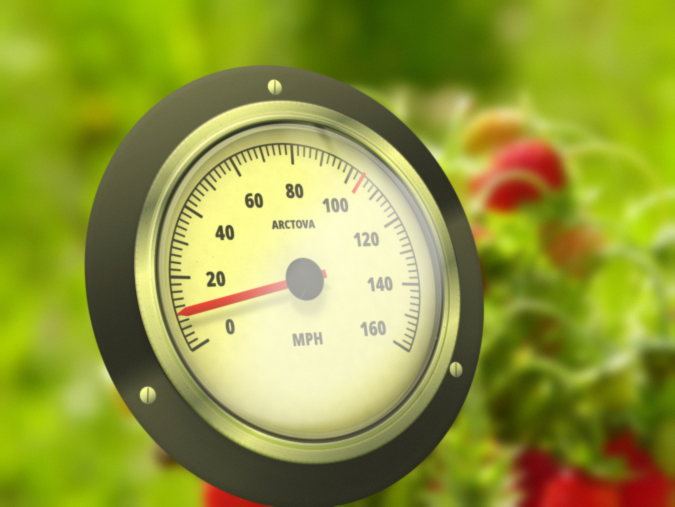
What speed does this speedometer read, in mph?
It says 10 mph
